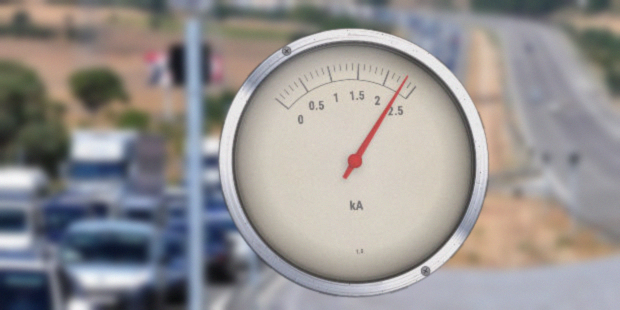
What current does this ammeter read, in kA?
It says 2.3 kA
